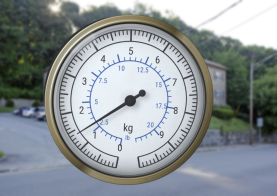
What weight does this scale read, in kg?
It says 1.4 kg
